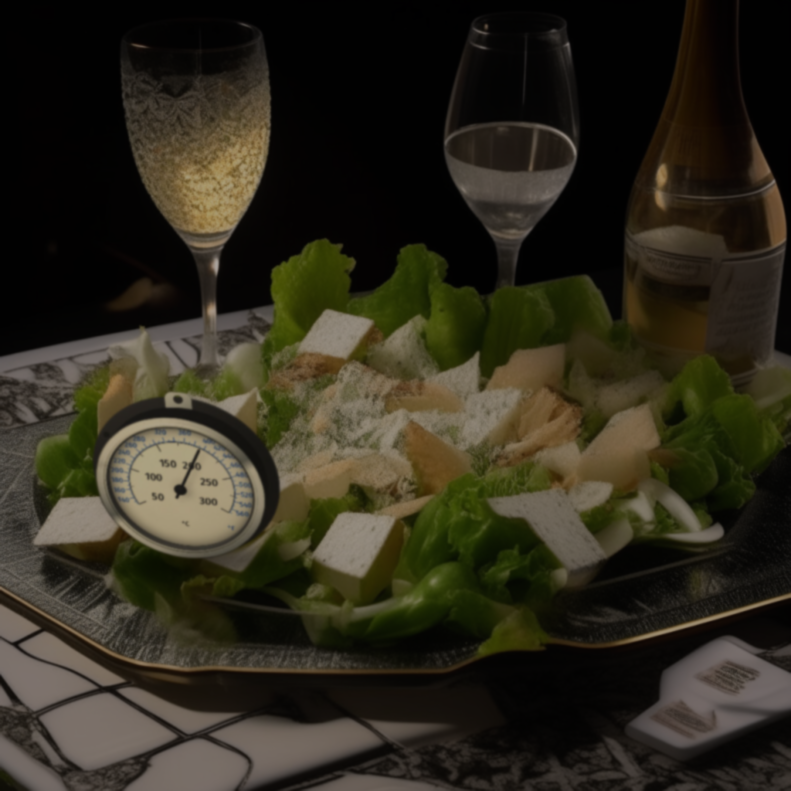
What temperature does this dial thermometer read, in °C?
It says 200 °C
